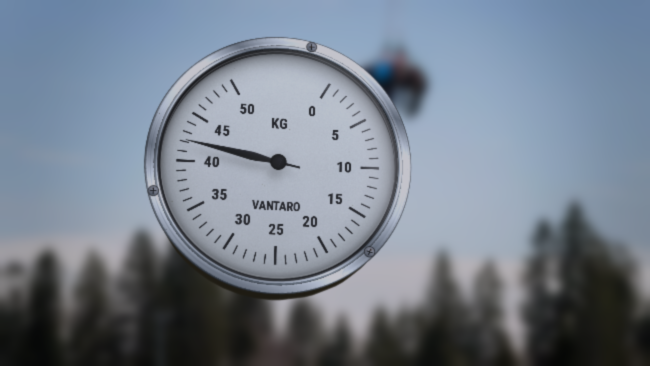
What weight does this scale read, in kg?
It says 42 kg
